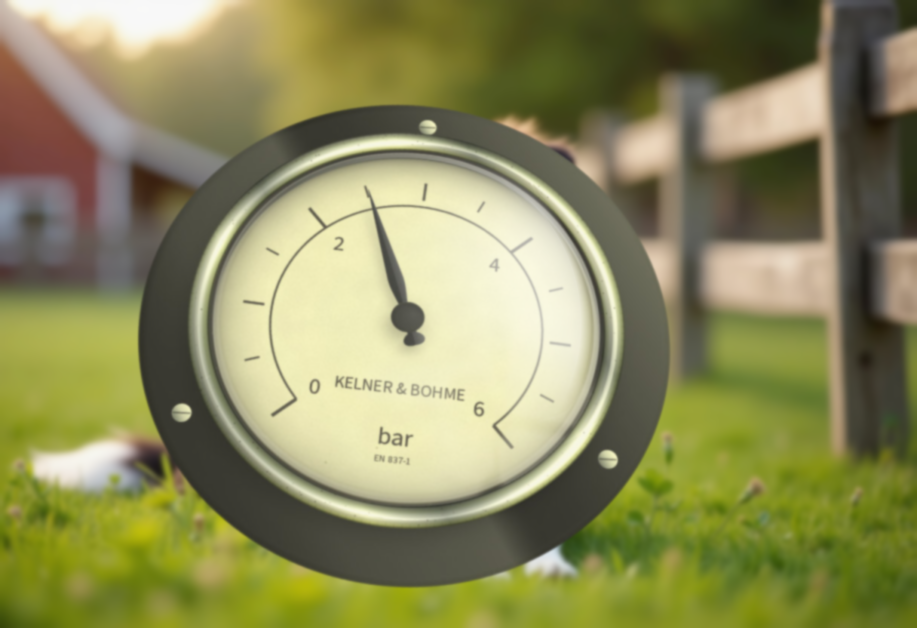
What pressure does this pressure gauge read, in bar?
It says 2.5 bar
